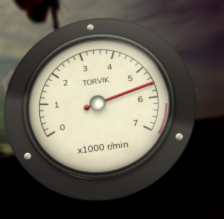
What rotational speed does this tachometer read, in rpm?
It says 5600 rpm
